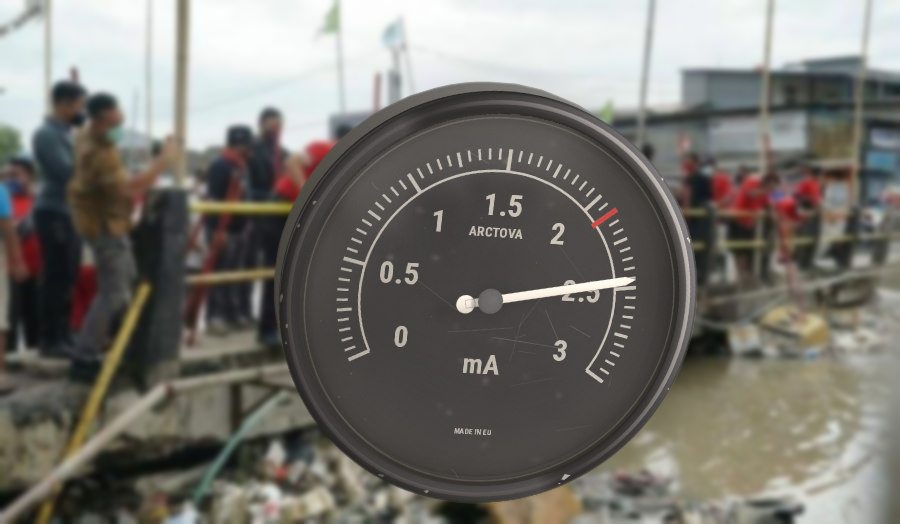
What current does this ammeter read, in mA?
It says 2.45 mA
